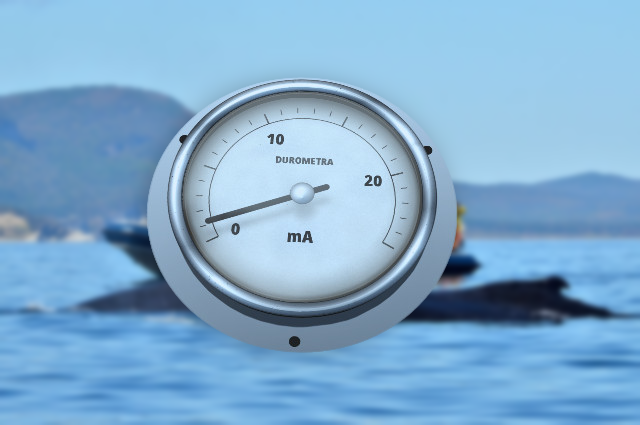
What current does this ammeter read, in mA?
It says 1 mA
